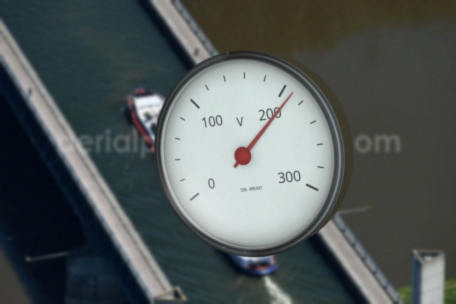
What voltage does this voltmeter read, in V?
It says 210 V
